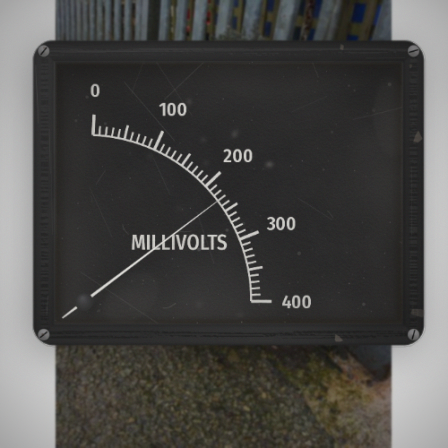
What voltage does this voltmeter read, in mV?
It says 230 mV
